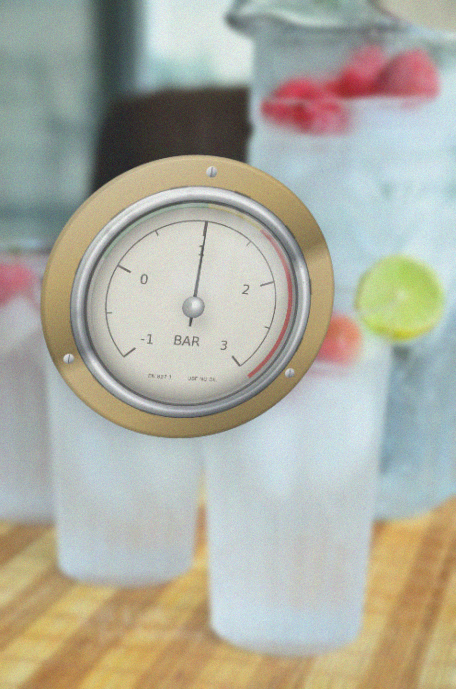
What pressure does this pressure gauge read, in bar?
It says 1 bar
